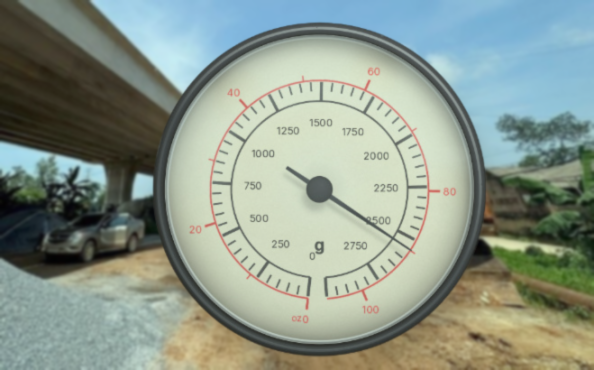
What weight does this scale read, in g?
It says 2550 g
